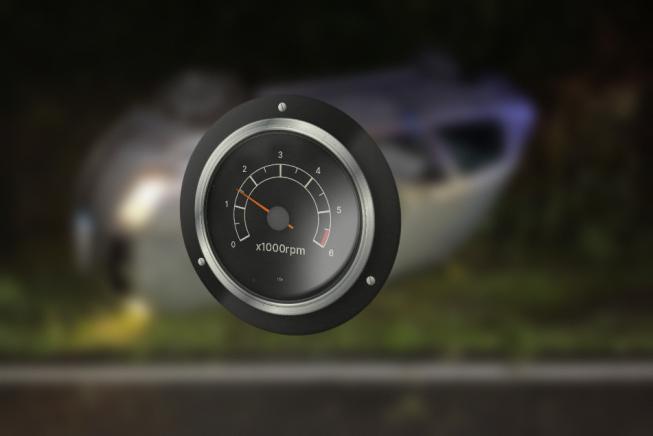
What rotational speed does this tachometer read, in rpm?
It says 1500 rpm
